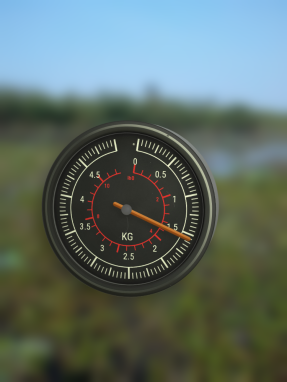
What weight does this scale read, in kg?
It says 1.55 kg
